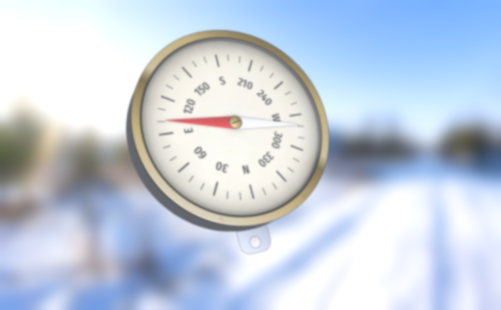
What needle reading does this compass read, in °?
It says 100 °
